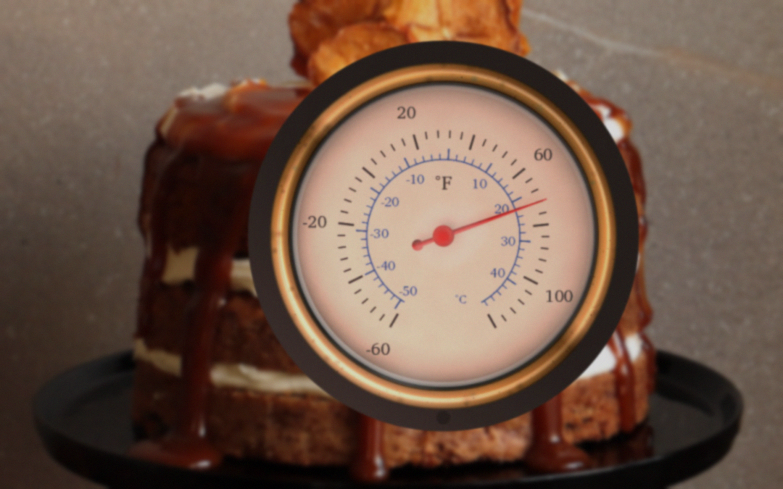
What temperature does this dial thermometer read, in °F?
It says 72 °F
